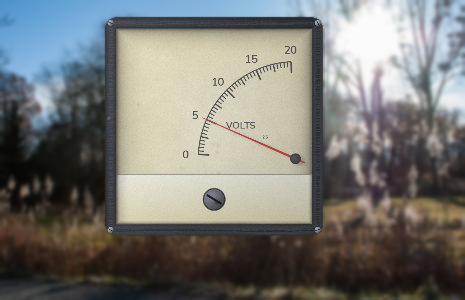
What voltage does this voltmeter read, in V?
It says 5 V
